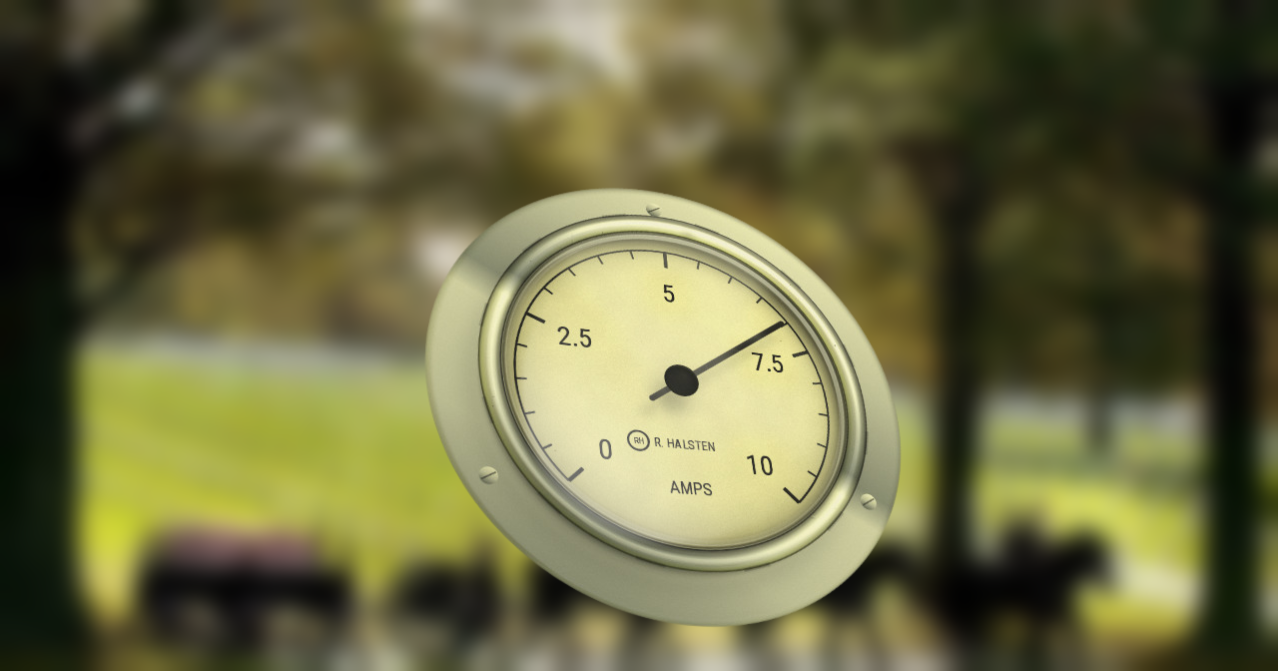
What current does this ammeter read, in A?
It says 7 A
